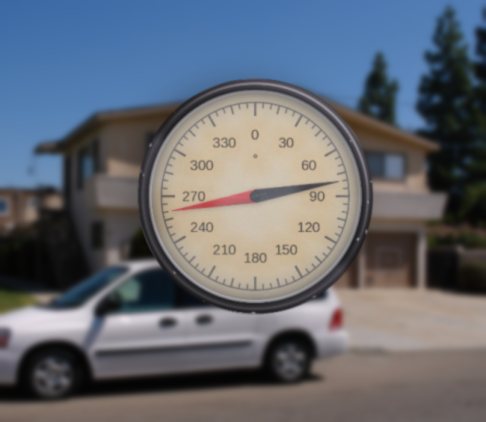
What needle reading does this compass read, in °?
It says 260 °
